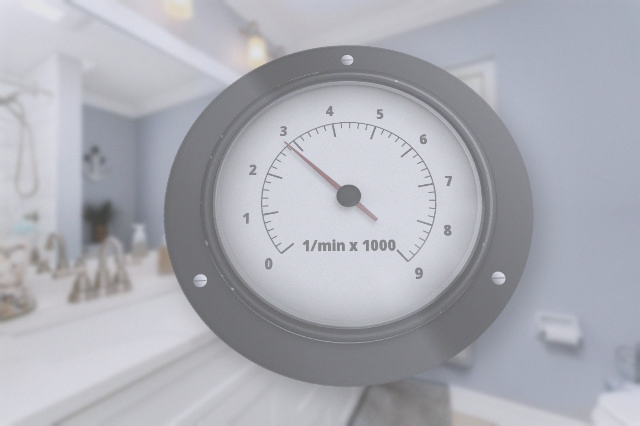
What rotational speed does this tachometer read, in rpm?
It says 2800 rpm
